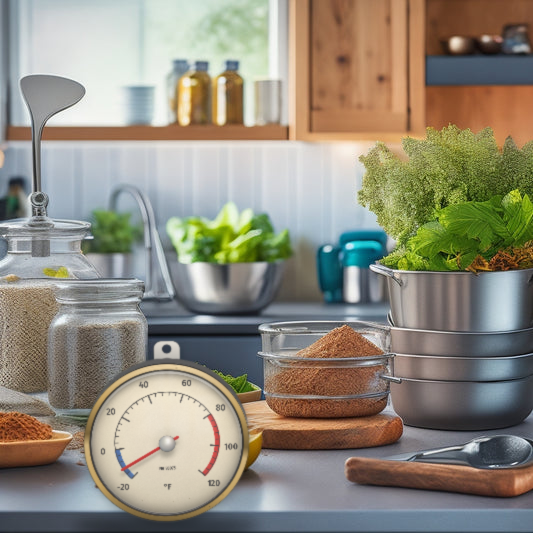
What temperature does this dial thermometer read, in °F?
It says -12 °F
